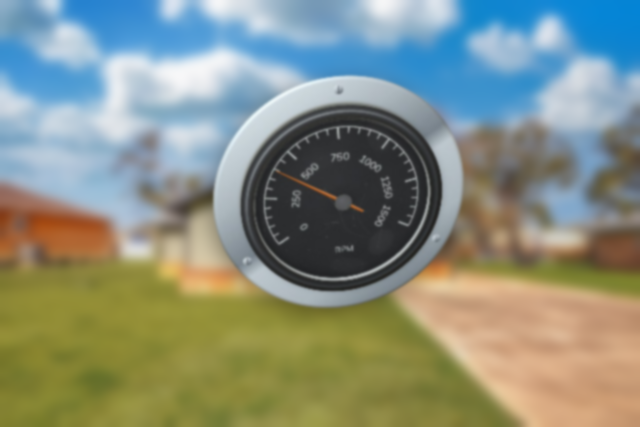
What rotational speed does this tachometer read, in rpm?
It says 400 rpm
